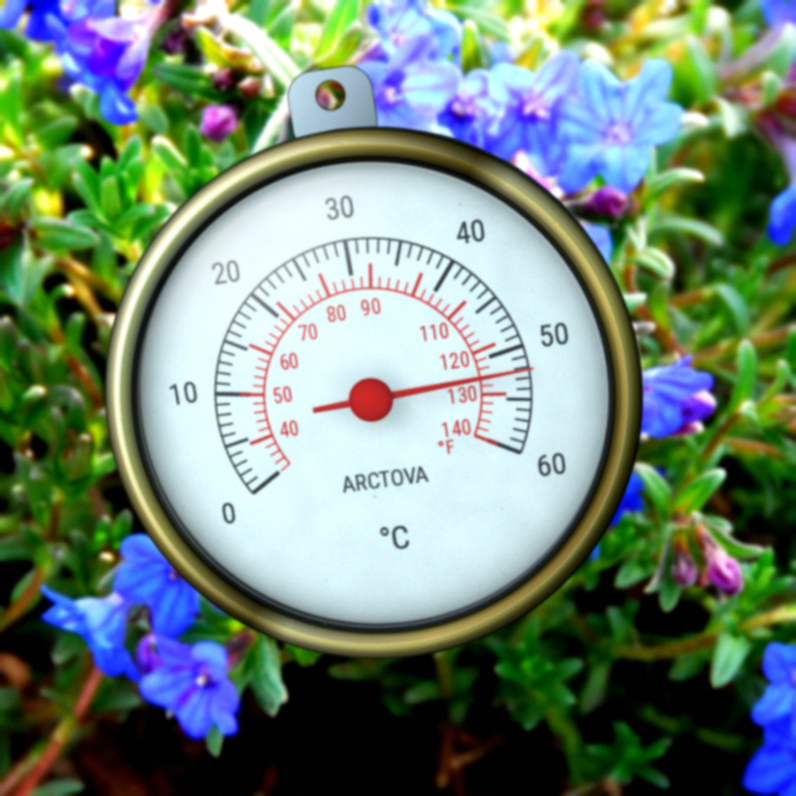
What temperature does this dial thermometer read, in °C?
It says 52 °C
